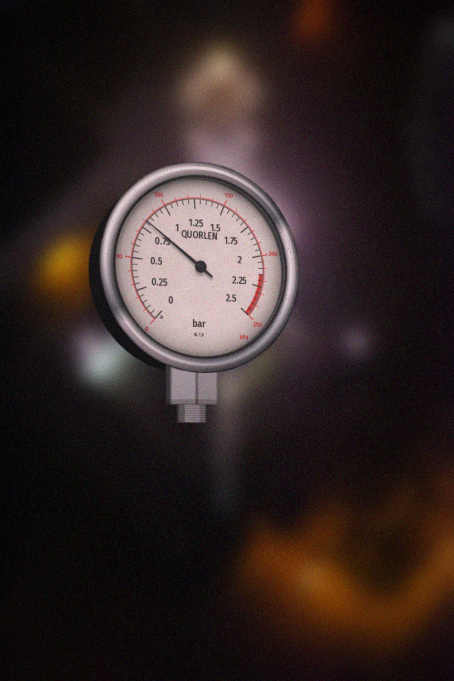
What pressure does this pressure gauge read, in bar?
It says 0.8 bar
